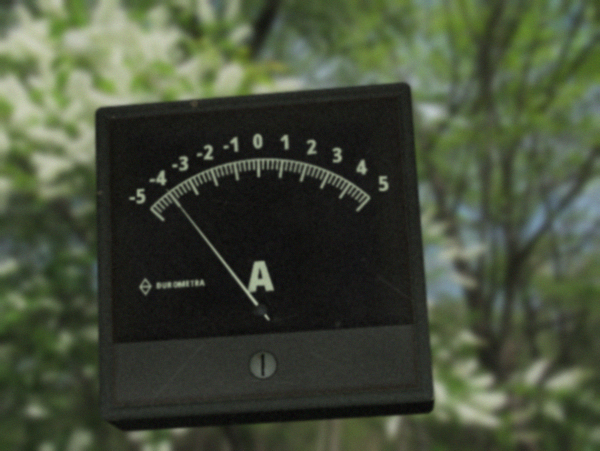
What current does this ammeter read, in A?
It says -4 A
